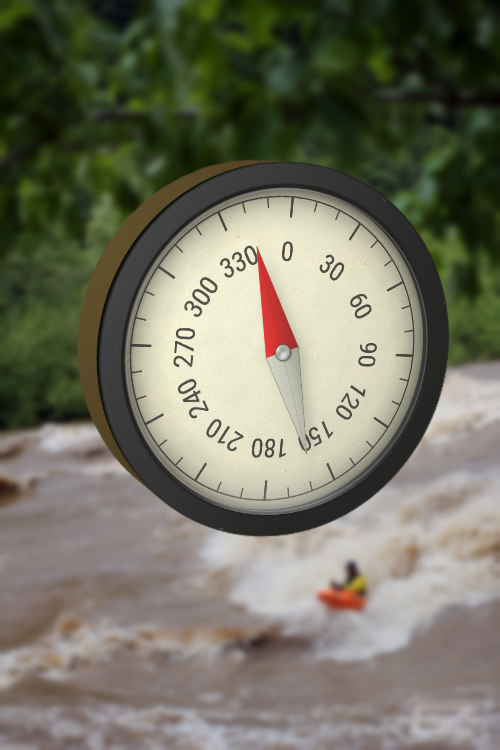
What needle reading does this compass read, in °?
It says 340 °
